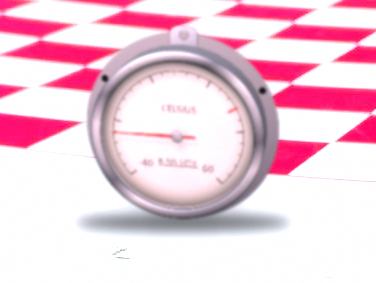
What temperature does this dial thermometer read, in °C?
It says -24 °C
